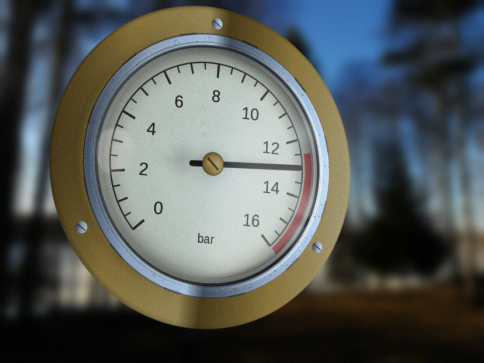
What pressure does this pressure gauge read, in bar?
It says 13 bar
